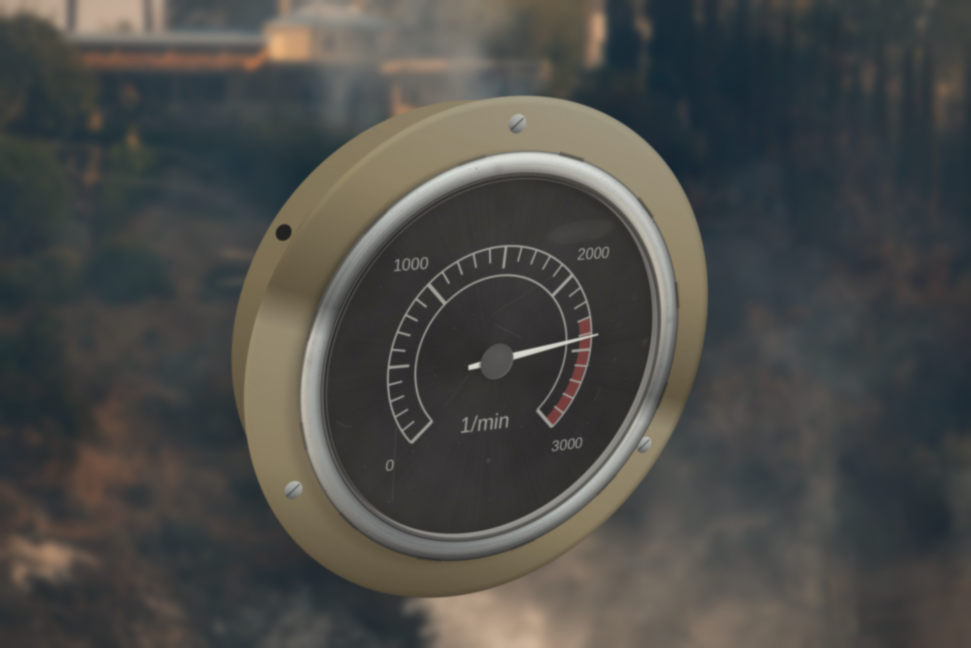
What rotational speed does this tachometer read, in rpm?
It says 2400 rpm
